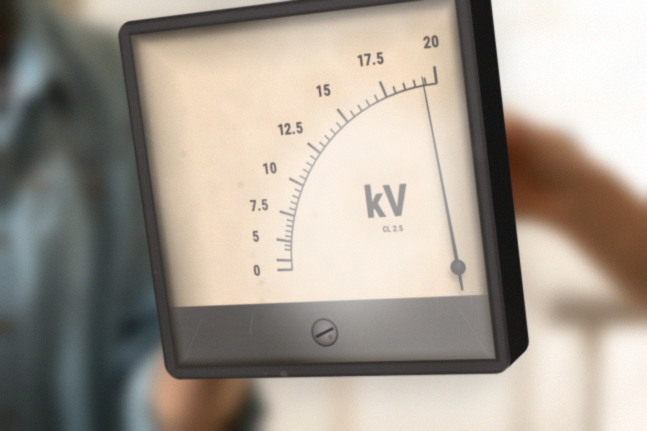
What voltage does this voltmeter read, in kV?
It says 19.5 kV
